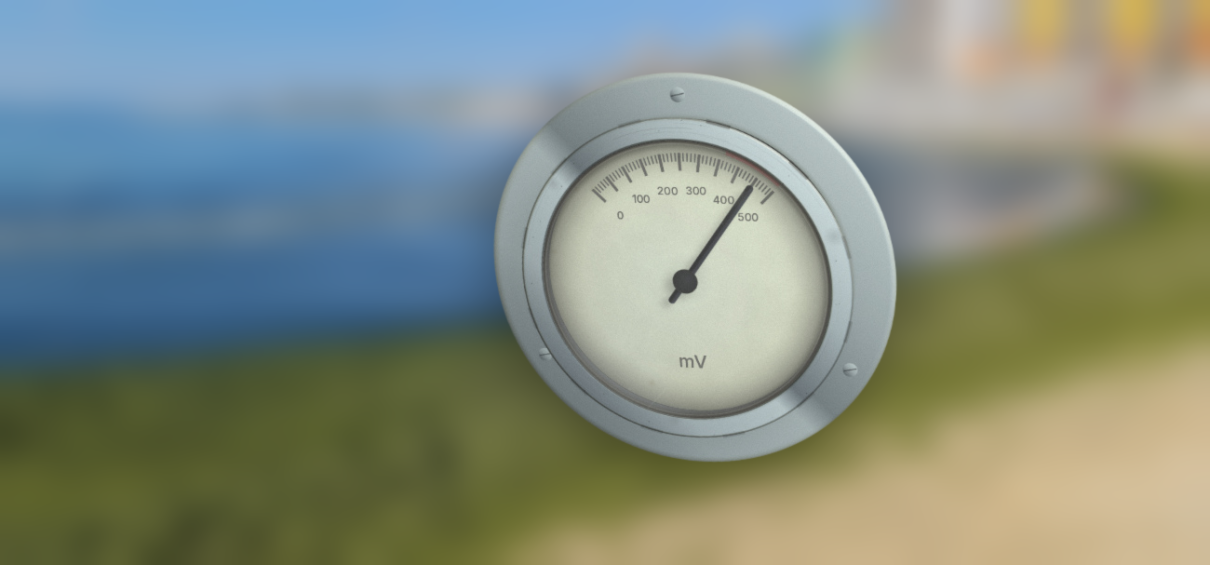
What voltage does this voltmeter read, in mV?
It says 450 mV
